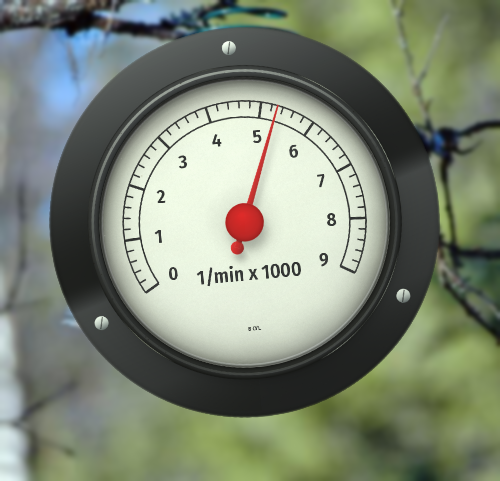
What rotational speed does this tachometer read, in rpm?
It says 5300 rpm
